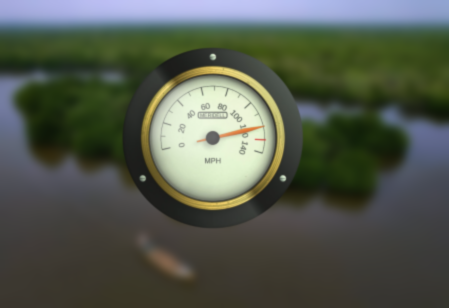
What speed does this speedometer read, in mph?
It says 120 mph
